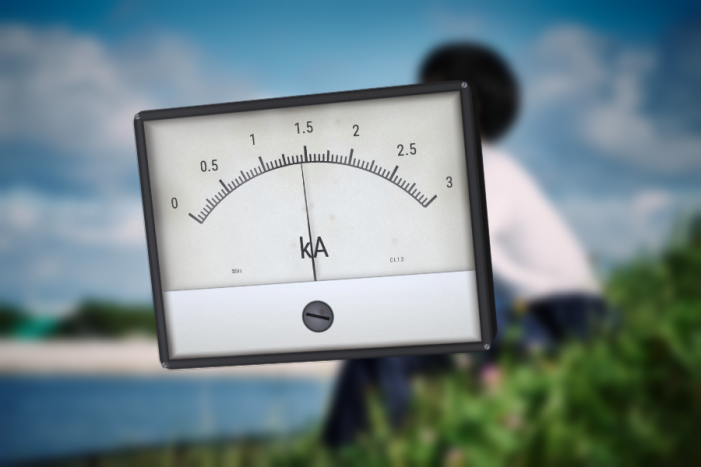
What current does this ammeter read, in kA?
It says 1.45 kA
